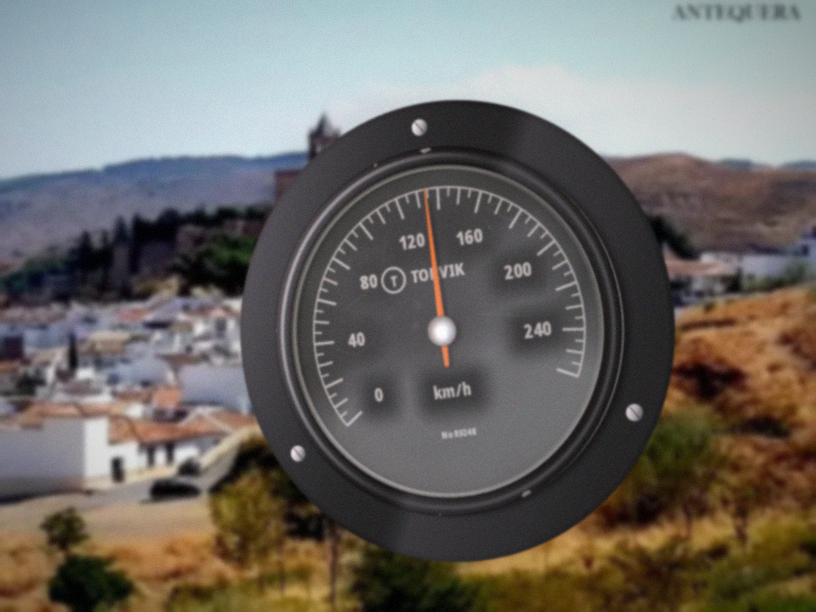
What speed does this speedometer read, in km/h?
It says 135 km/h
